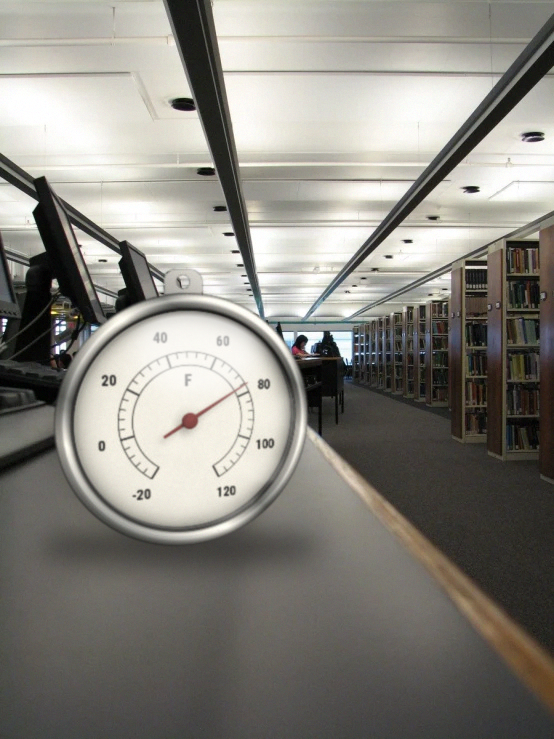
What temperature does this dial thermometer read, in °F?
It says 76 °F
